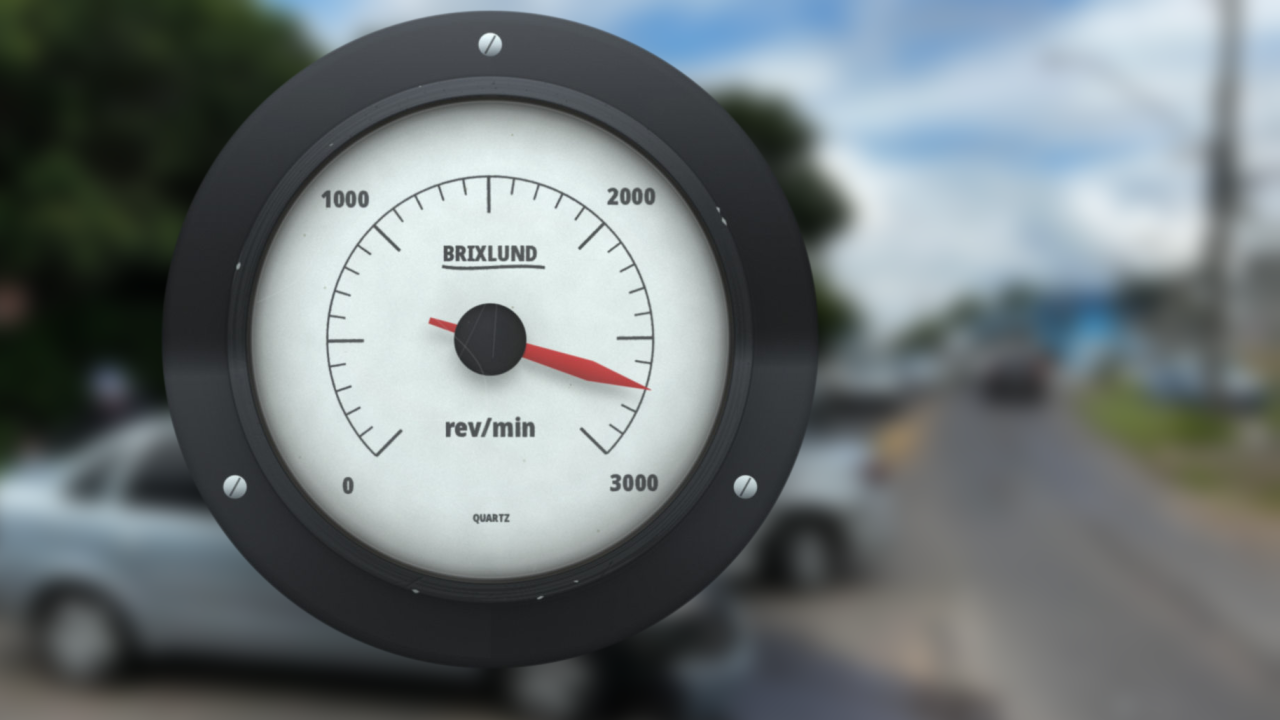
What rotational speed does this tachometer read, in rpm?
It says 2700 rpm
